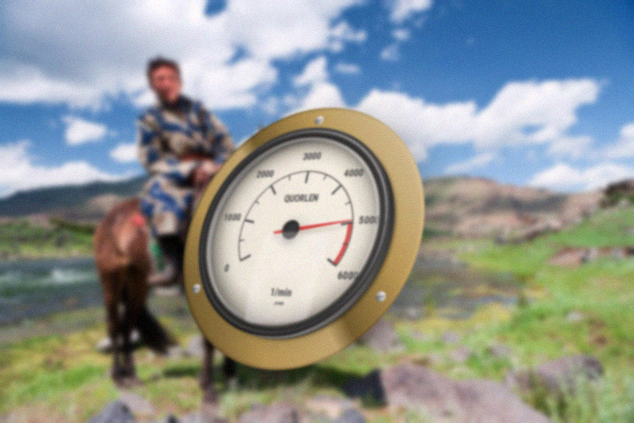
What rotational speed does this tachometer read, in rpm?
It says 5000 rpm
